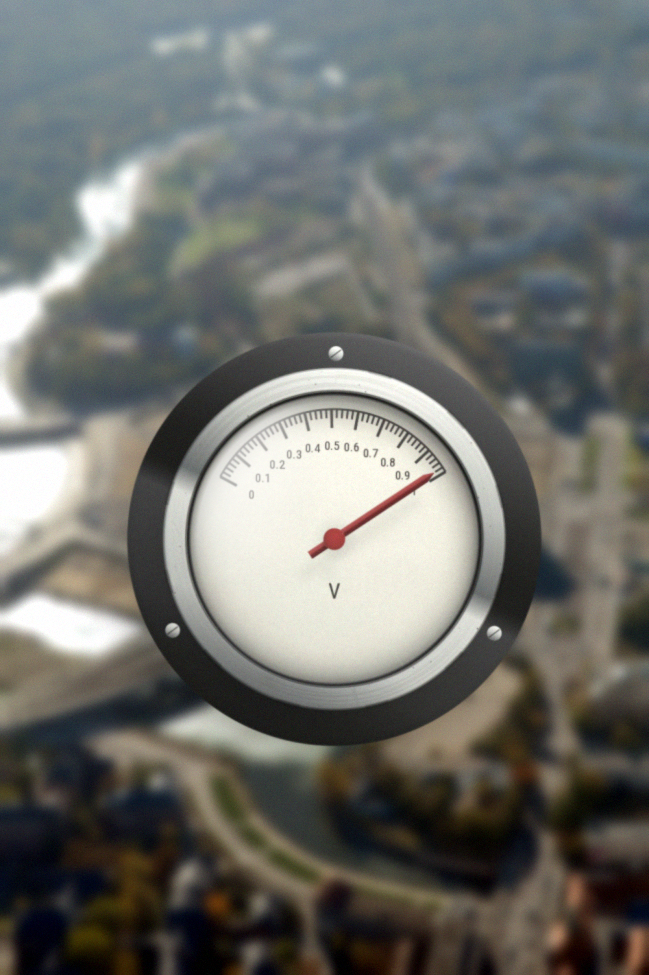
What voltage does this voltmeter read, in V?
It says 0.98 V
